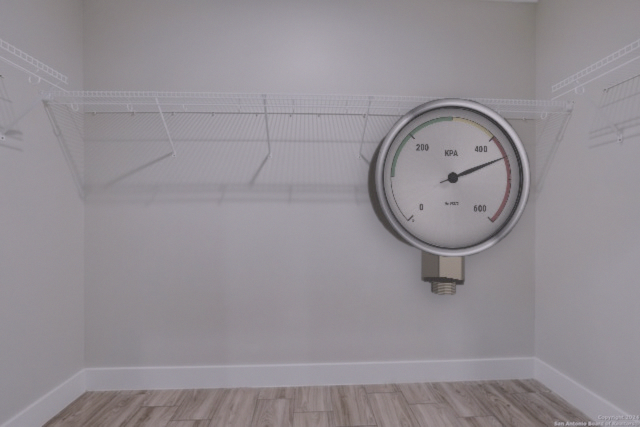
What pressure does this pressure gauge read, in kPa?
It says 450 kPa
